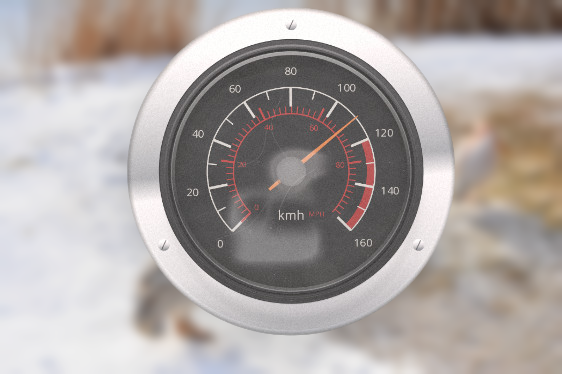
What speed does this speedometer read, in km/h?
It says 110 km/h
